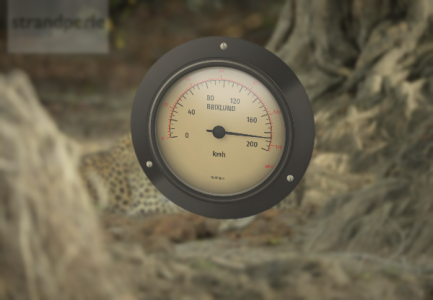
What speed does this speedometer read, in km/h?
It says 185 km/h
